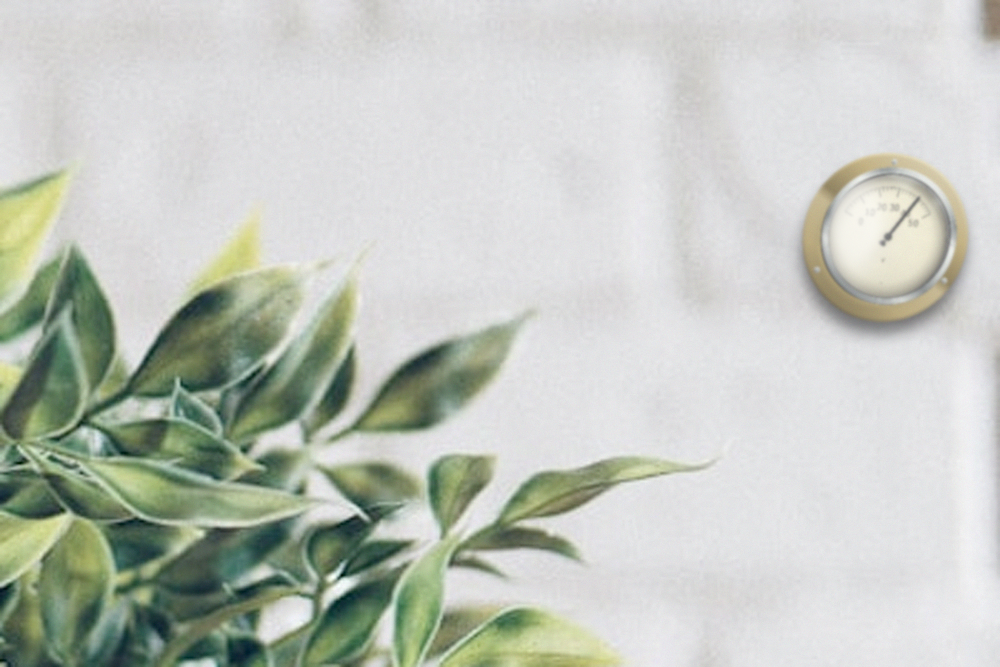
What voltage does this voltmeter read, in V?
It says 40 V
